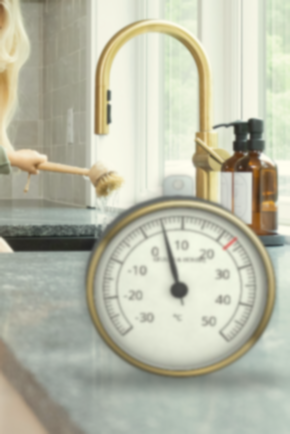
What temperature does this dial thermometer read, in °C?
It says 5 °C
